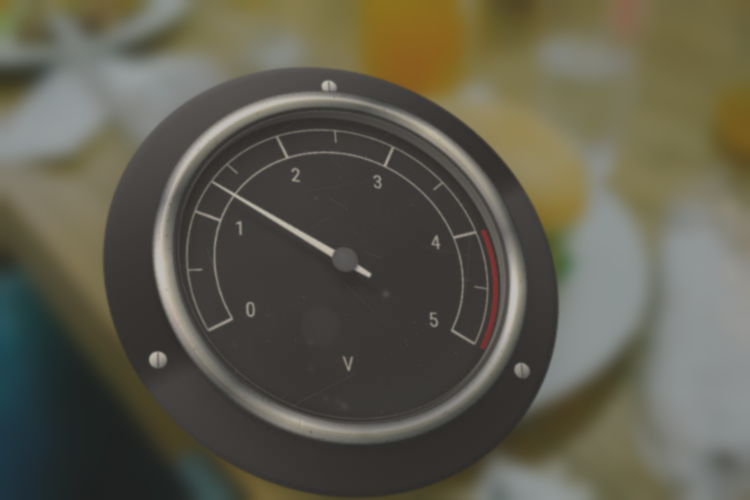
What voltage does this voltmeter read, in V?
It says 1.25 V
